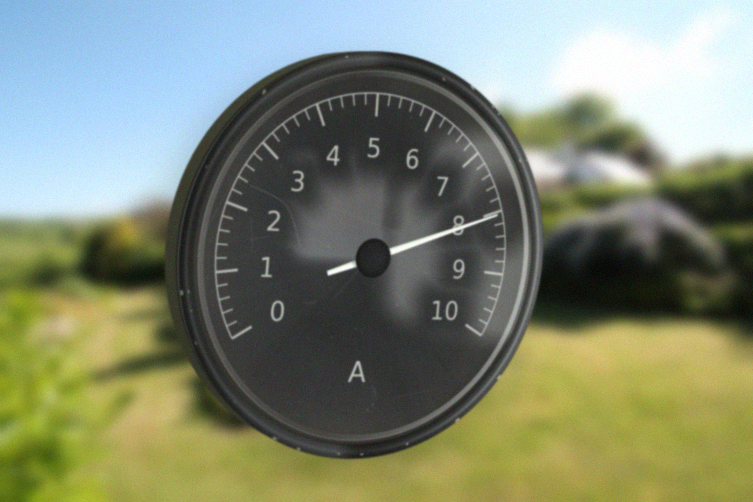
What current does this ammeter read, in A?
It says 8 A
